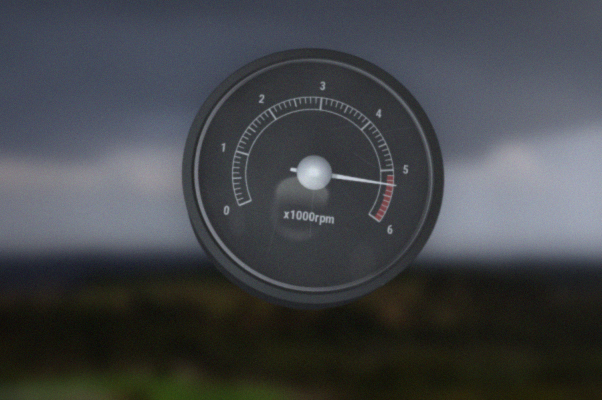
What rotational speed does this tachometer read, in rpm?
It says 5300 rpm
